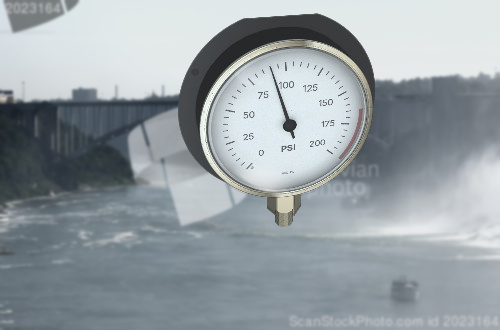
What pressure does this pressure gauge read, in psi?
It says 90 psi
